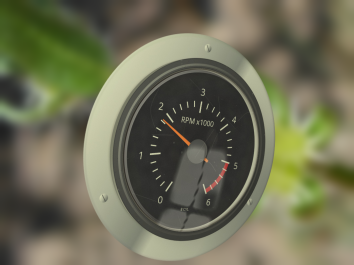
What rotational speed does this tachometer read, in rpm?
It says 1800 rpm
